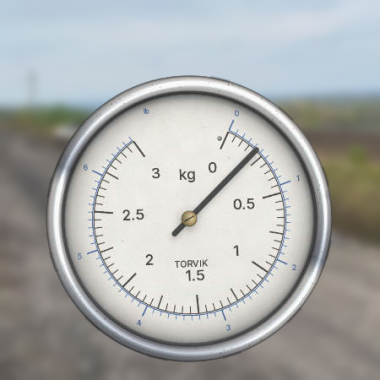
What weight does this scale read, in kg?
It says 0.2 kg
